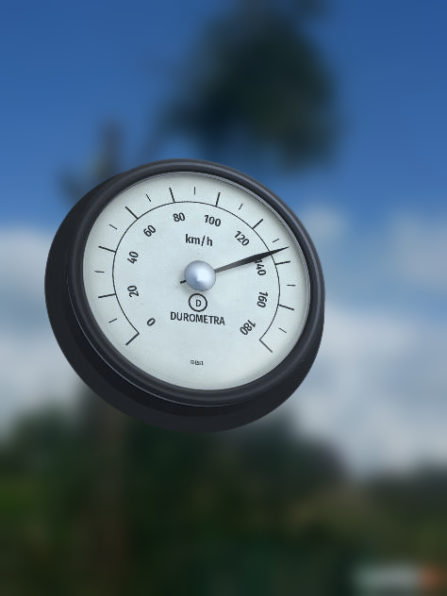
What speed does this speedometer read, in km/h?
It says 135 km/h
